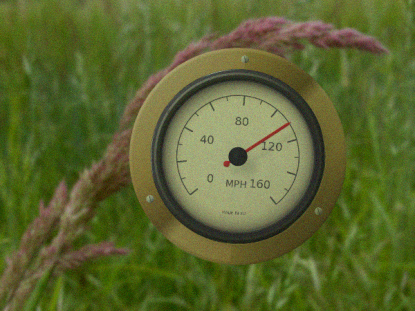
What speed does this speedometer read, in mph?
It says 110 mph
